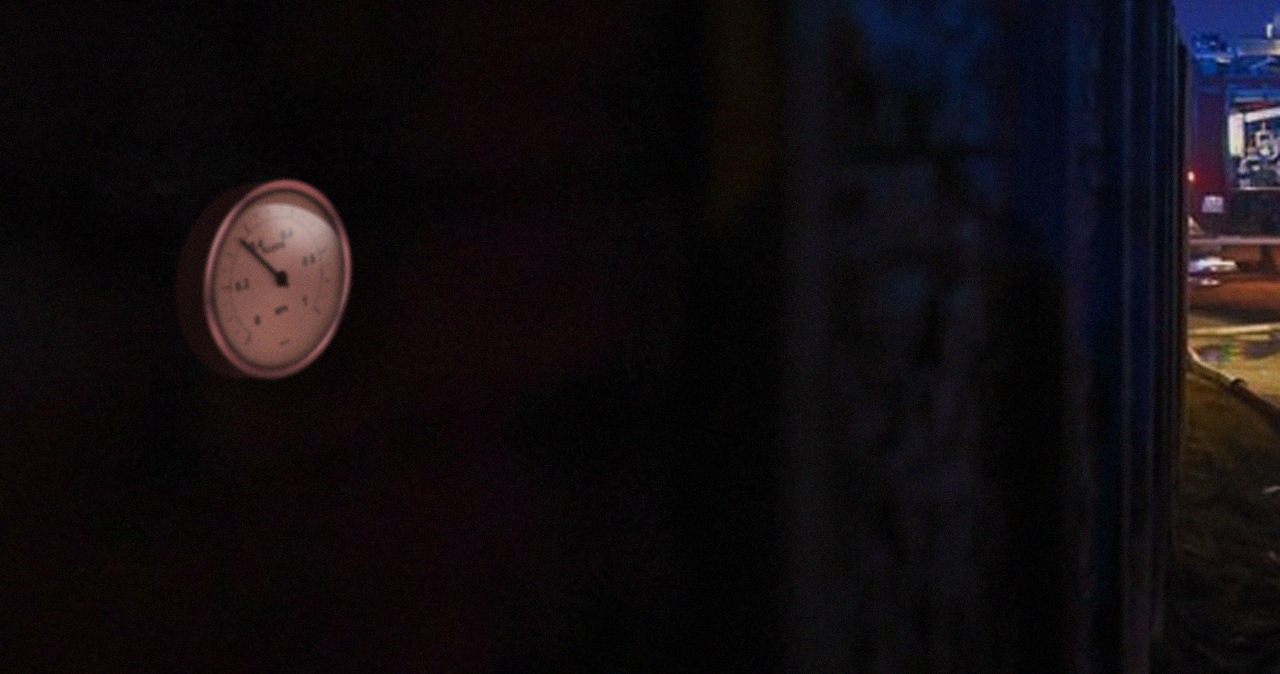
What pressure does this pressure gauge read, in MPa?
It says 0.35 MPa
